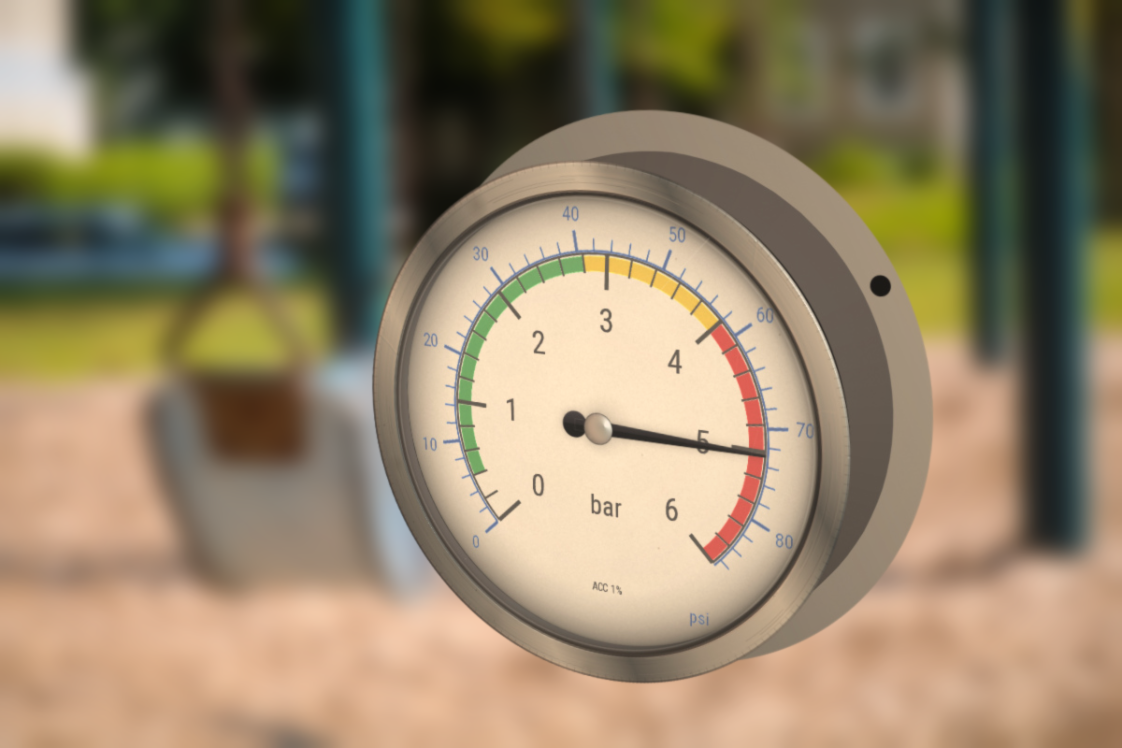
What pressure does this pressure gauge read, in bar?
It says 5 bar
